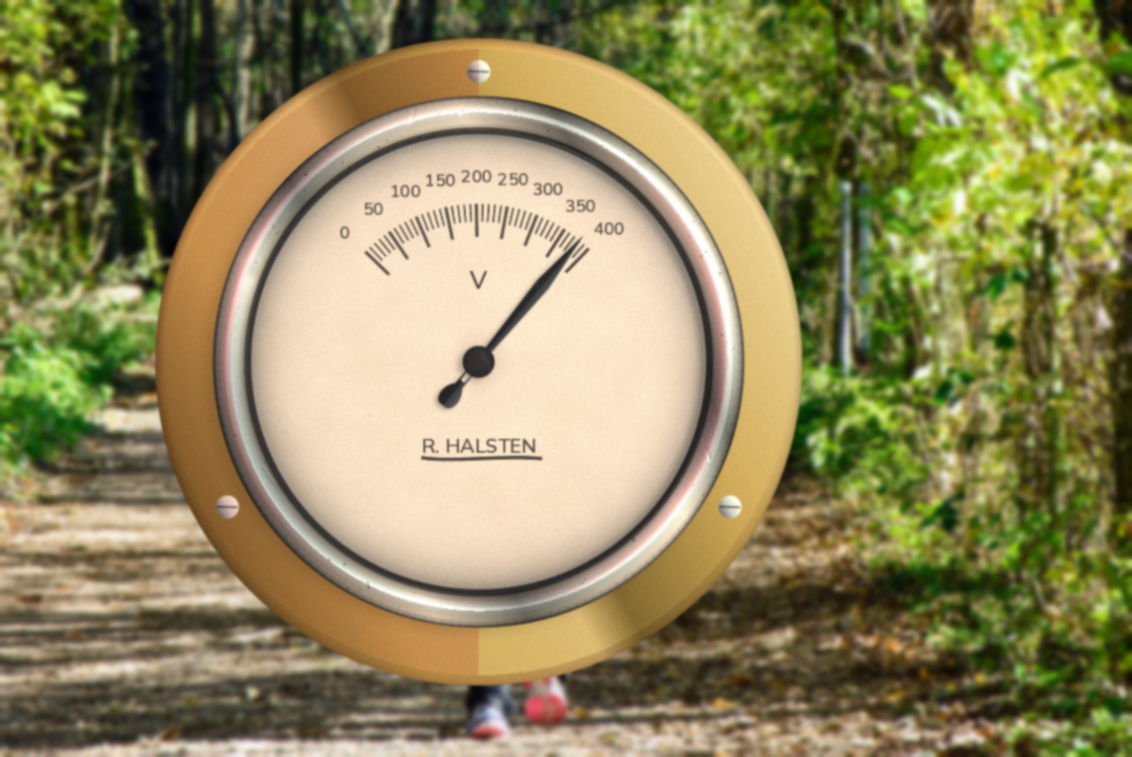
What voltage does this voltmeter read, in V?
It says 380 V
